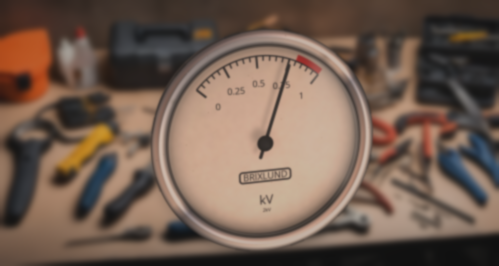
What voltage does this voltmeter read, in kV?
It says 0.75 kV
